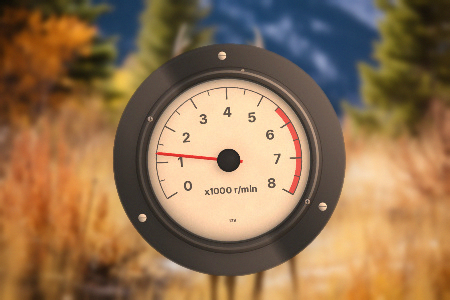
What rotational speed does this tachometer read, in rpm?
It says 1250 rpm
